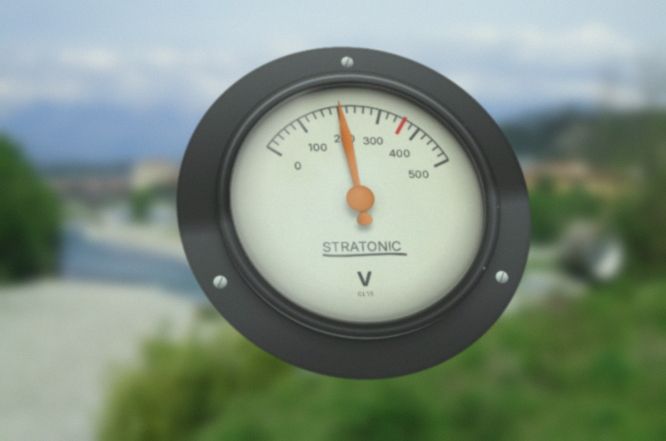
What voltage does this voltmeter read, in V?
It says 200 V
